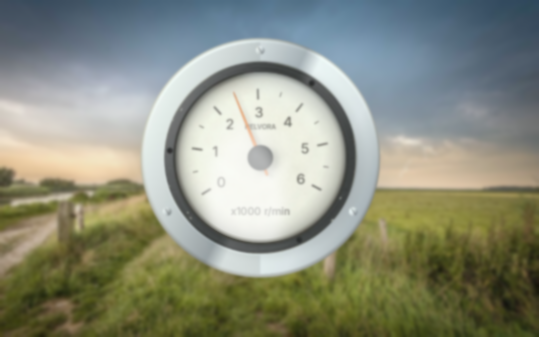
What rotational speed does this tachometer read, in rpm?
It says 2500 rpm
